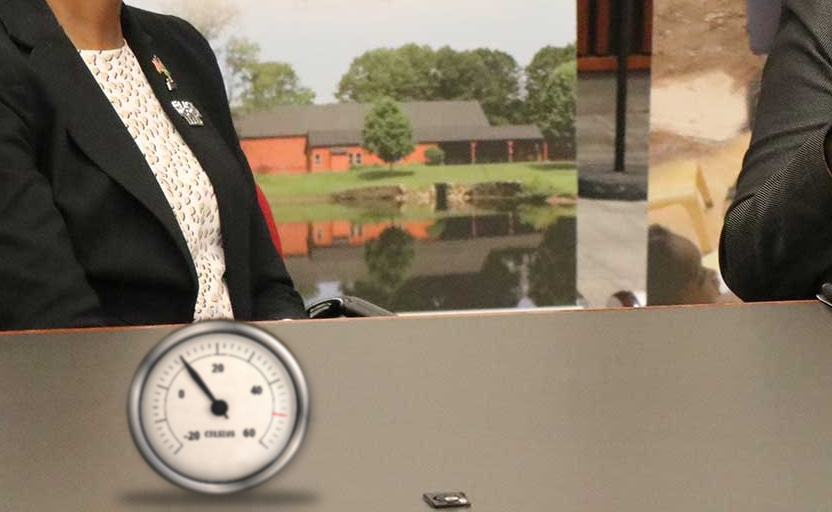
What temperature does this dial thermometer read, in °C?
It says 10 °C
